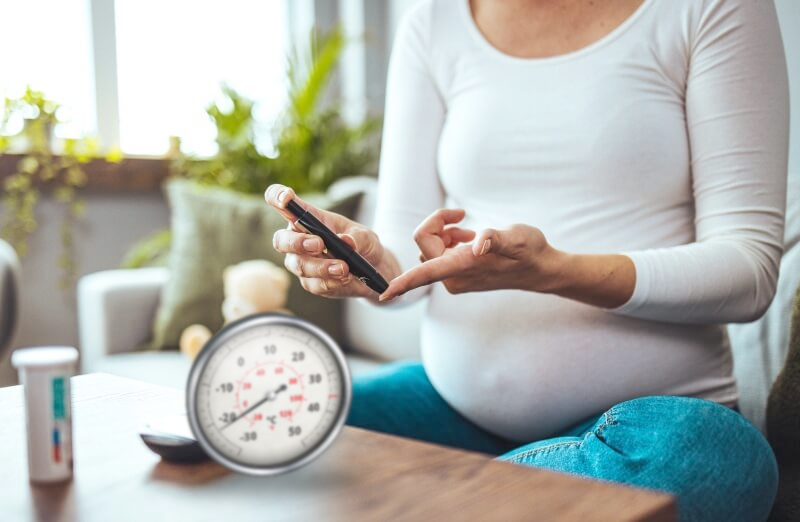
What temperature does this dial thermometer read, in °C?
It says -22 °C
